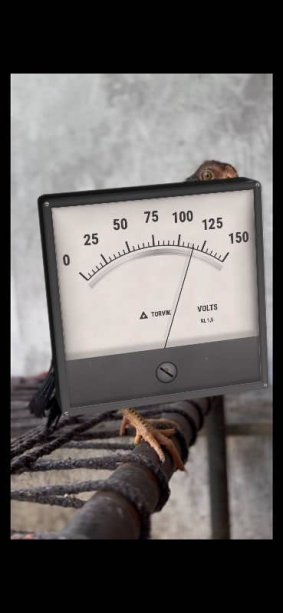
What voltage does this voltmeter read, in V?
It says 115 V
